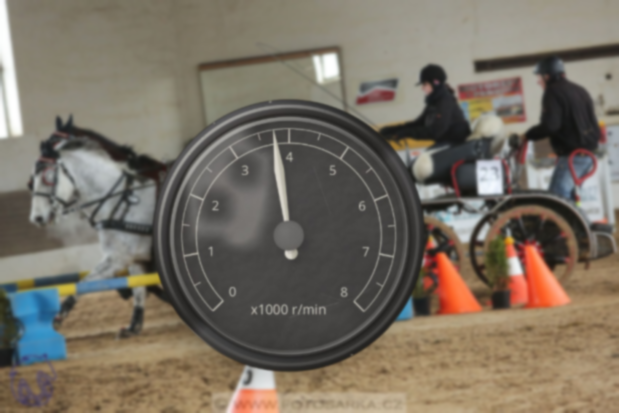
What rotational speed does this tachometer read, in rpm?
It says 3750 rpm
